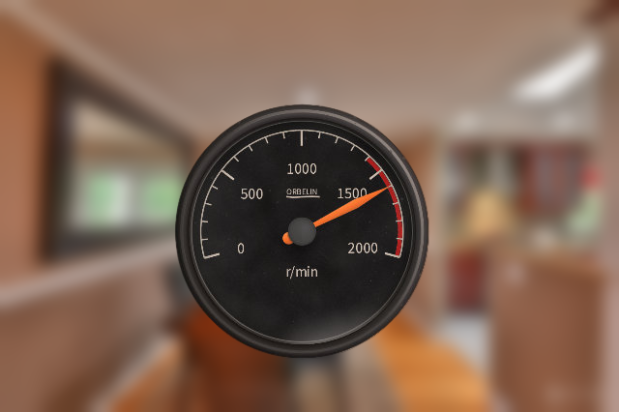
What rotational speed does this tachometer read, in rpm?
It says 1600 rpm
